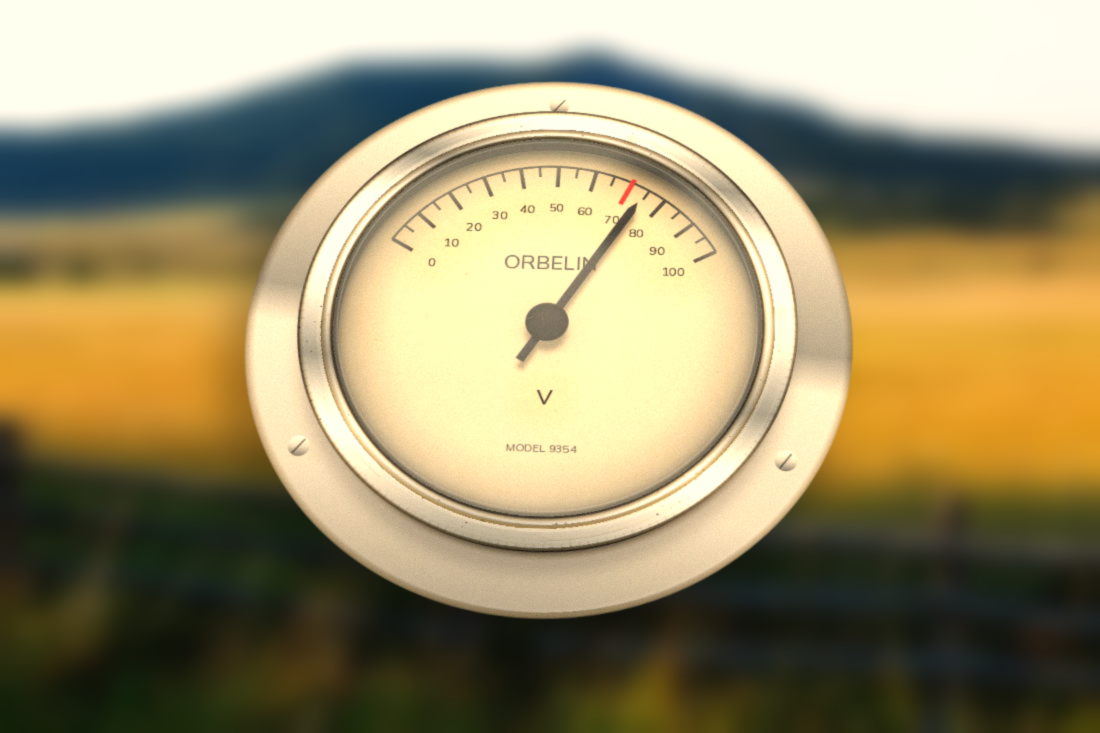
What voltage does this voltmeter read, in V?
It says 75 V
